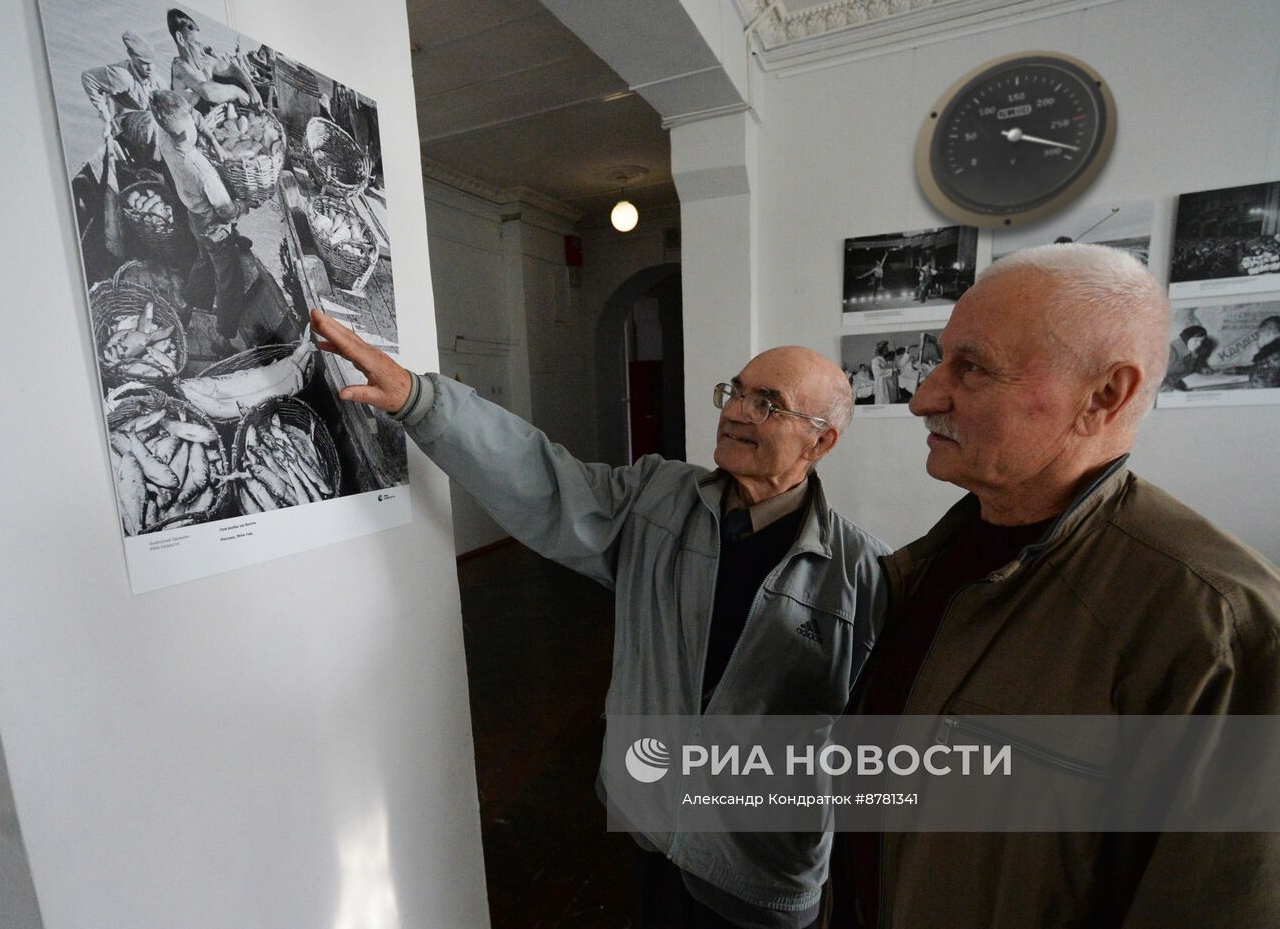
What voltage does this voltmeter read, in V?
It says 290 V
